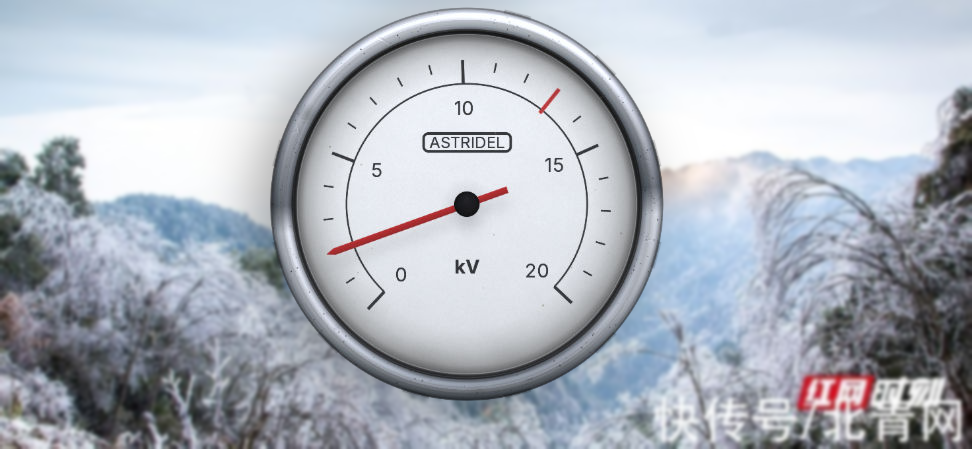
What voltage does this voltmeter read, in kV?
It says 2 kV
